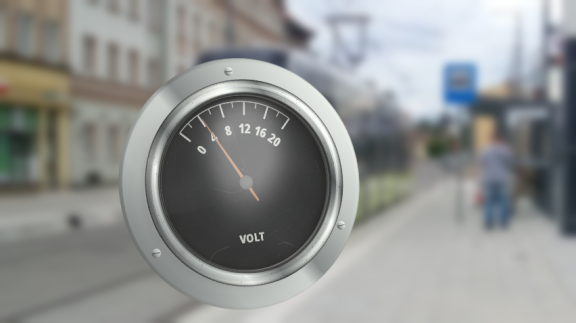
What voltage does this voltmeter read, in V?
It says 4 V
